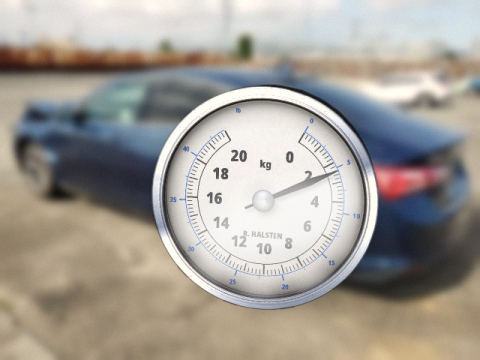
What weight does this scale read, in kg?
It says 2.4 kg
